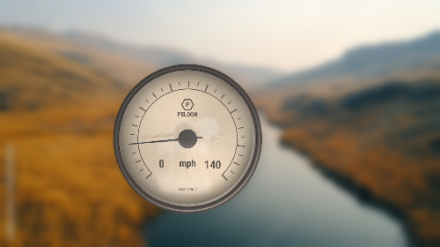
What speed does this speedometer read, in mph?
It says 20 mph
